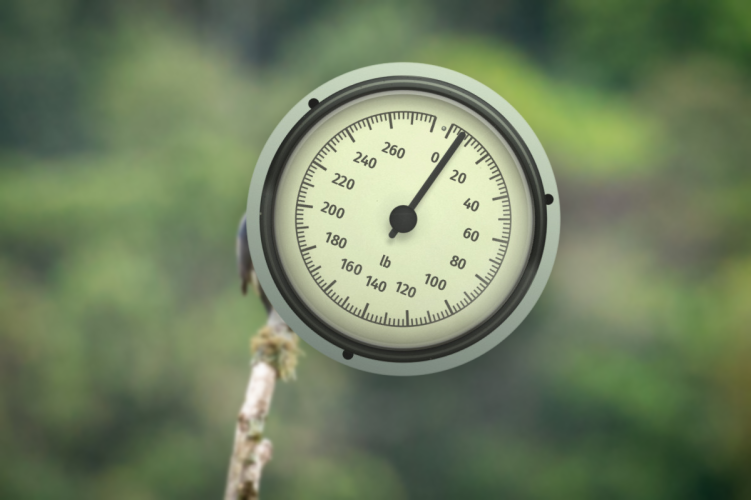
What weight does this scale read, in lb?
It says 6 lb
